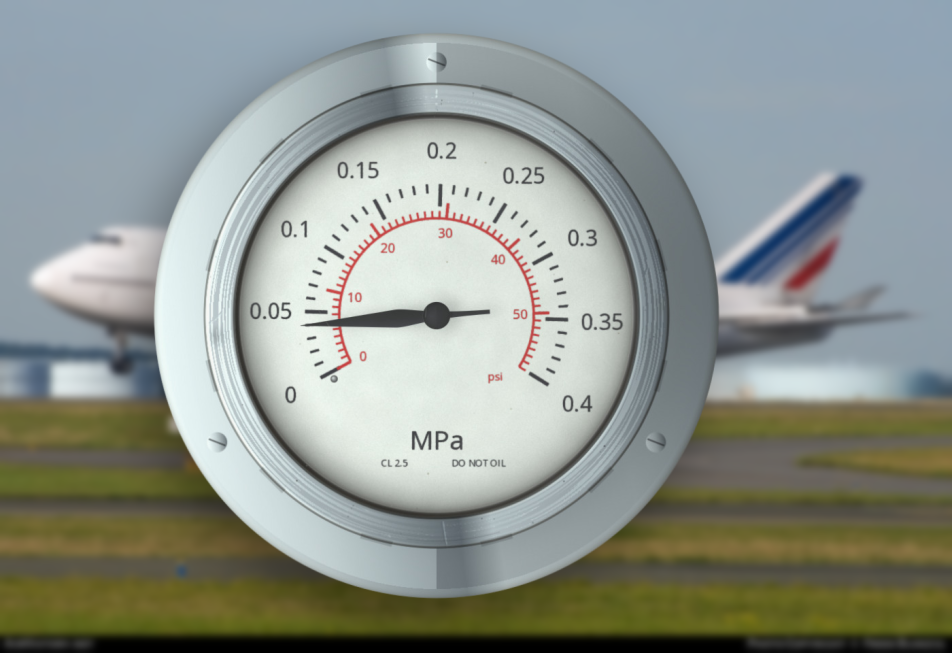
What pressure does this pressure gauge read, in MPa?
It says 0.04 MPa
